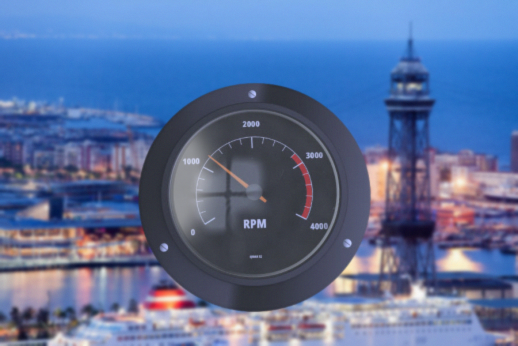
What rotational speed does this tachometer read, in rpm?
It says 1200 rpm
